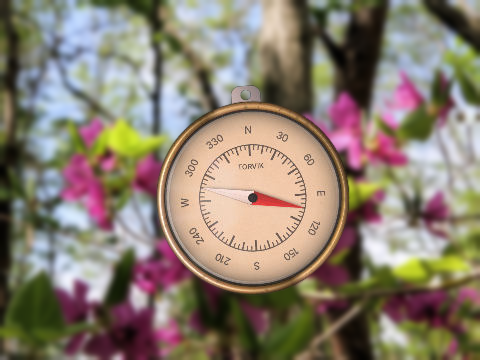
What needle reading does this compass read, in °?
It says 105 °
